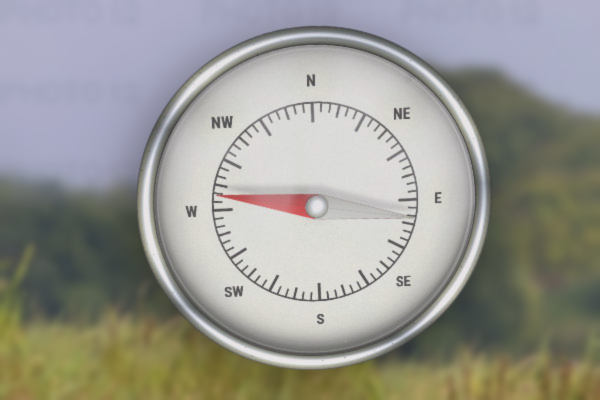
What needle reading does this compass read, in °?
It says 280 °
